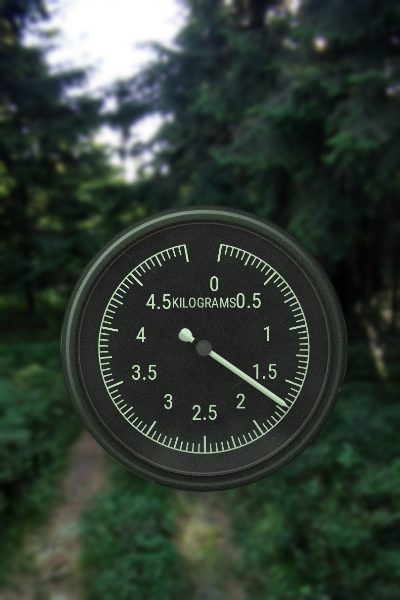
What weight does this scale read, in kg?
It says 1.7 kg
